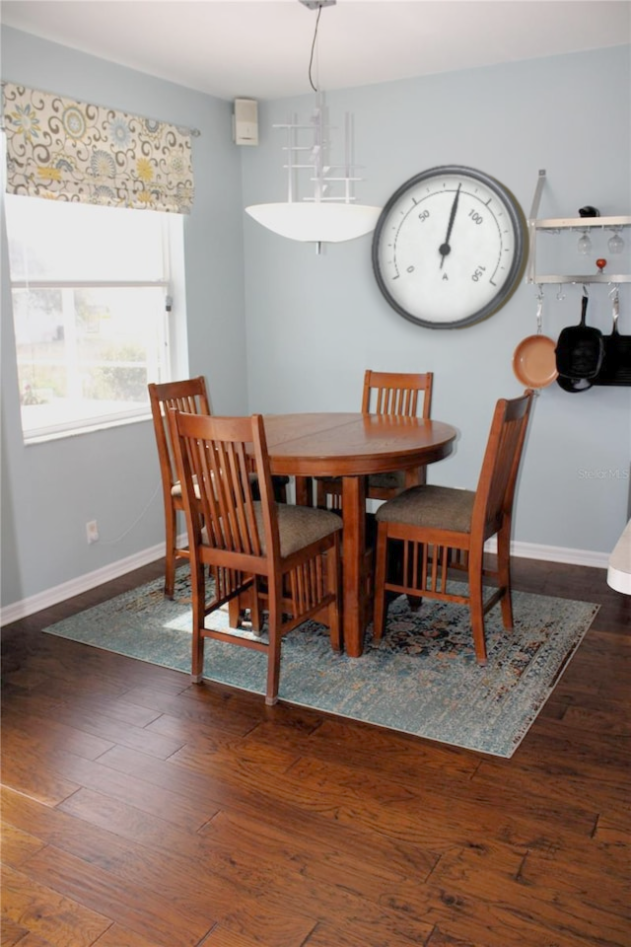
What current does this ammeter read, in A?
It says 80 A
